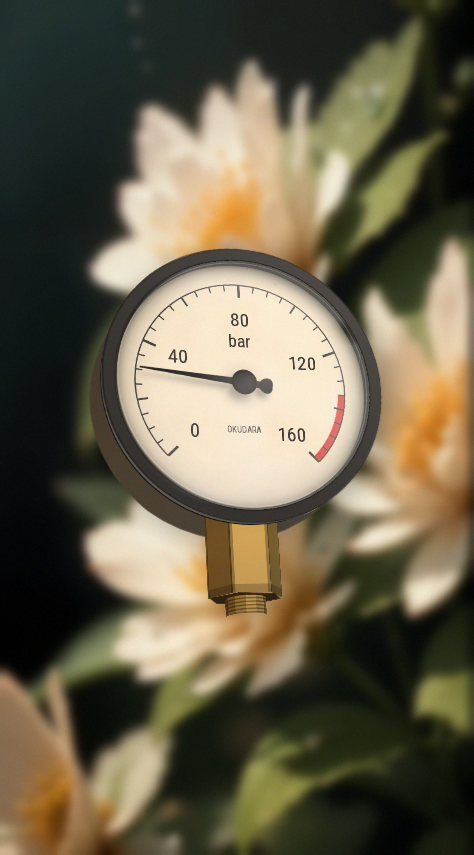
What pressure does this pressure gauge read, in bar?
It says 30 bar
